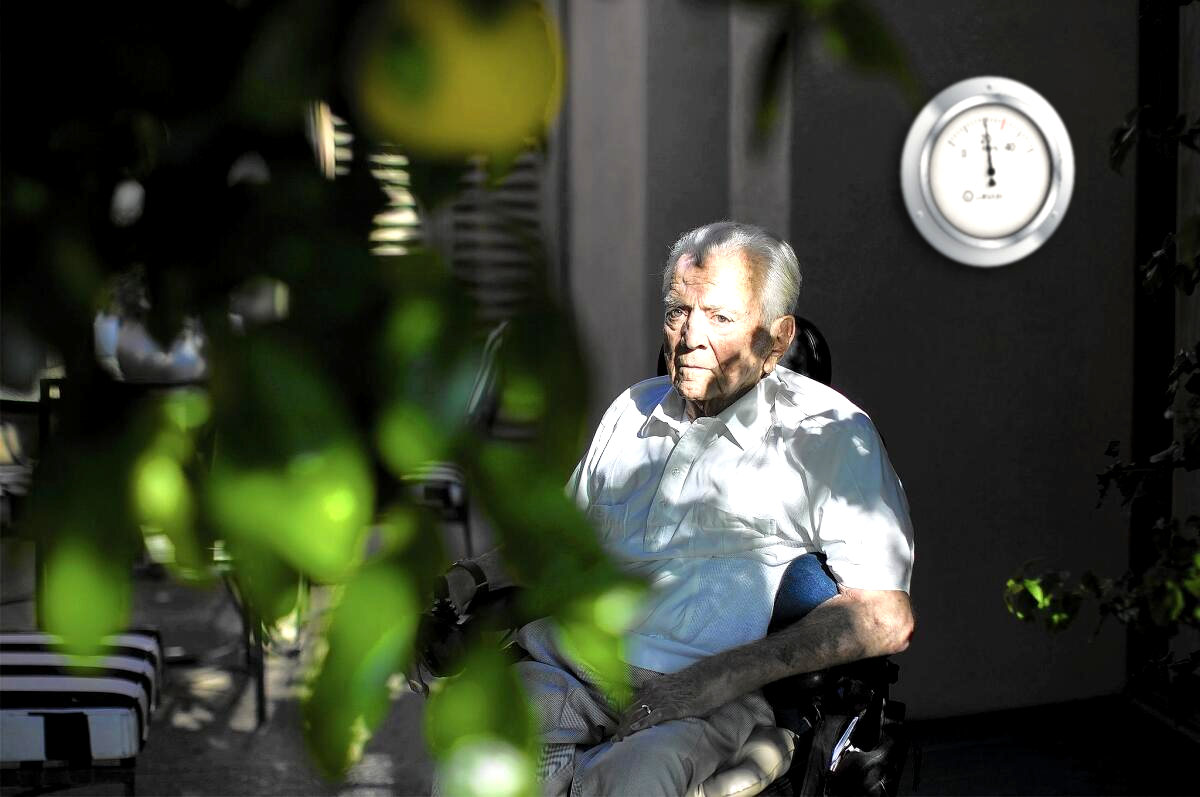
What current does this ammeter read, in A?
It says 20 A
